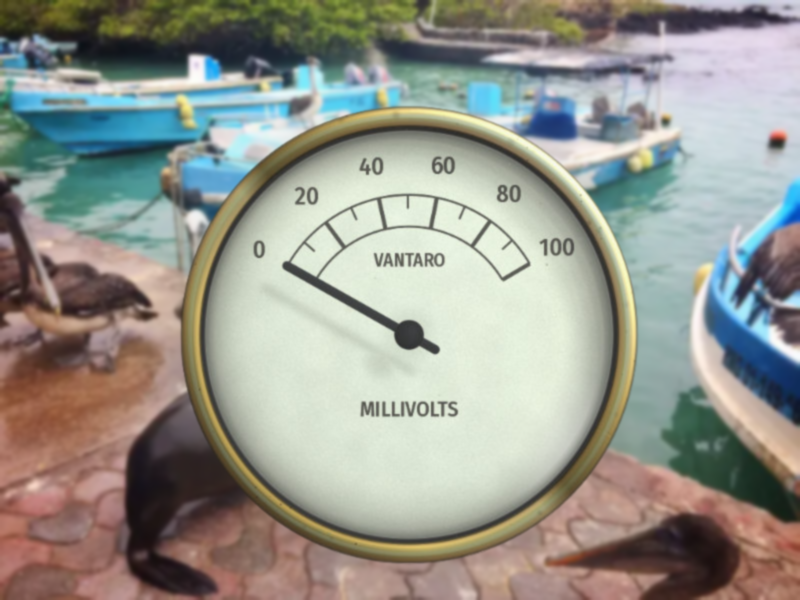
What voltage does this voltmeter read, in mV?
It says 0 mV
